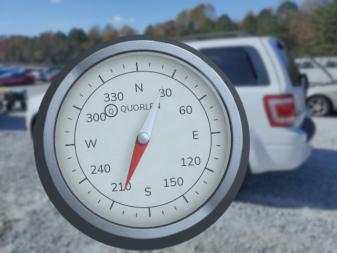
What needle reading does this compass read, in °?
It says 205 °
